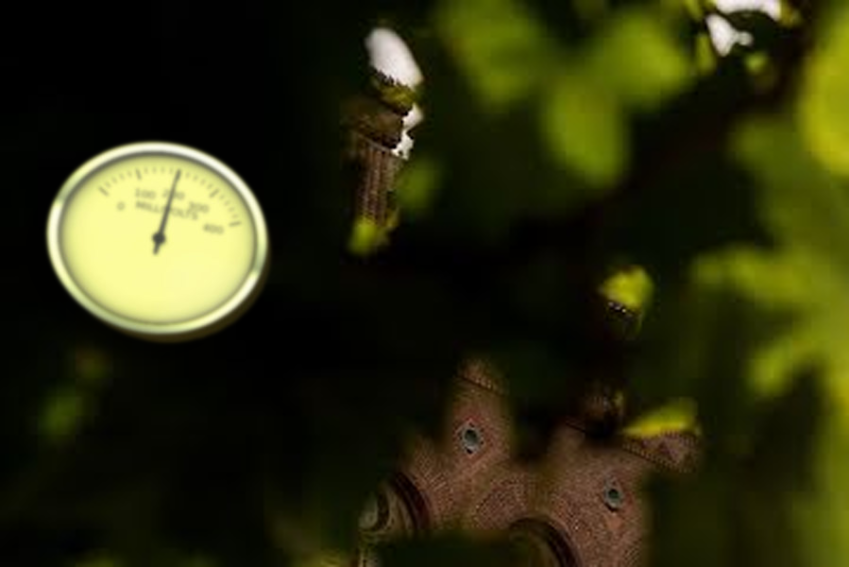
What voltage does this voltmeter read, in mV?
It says 200 mV
